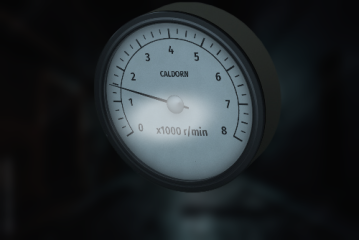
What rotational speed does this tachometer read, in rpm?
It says 1500 rpm
